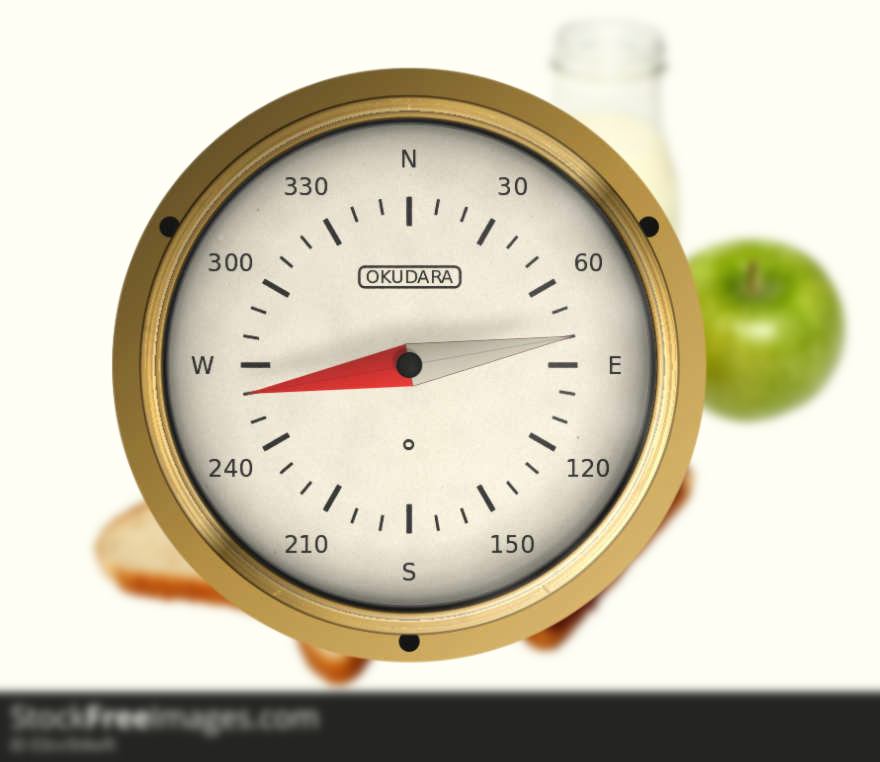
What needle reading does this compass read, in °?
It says 260 °
